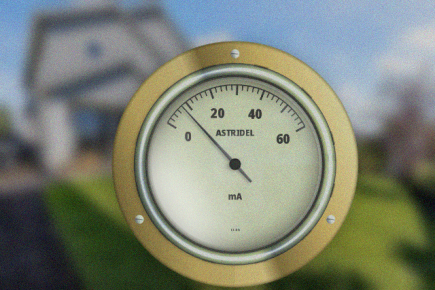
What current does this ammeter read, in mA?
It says 8 mA
